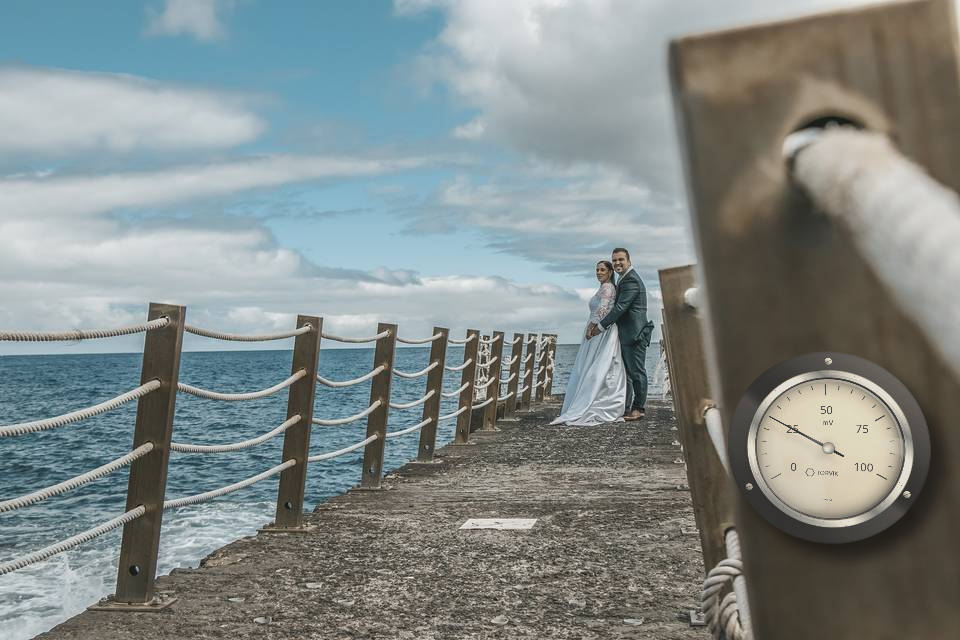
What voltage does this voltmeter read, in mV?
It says 25 mV
